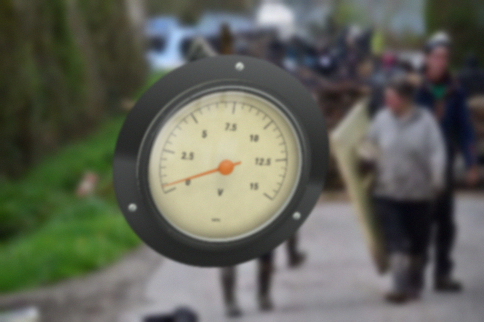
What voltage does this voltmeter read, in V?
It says 0.5 V
